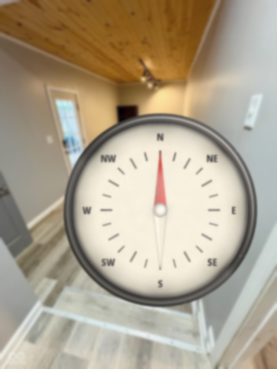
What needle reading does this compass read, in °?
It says 0 °
